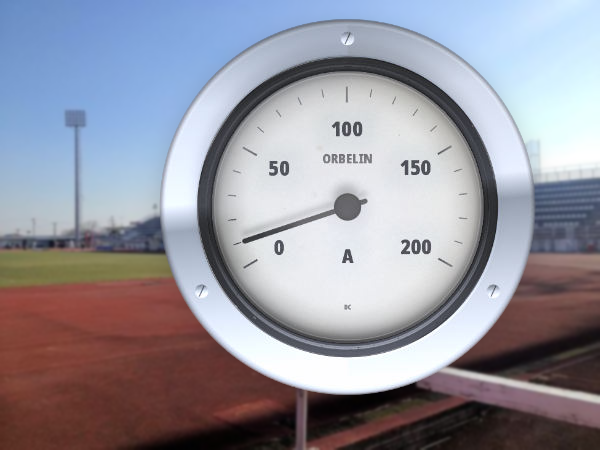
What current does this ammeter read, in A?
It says 10 A
